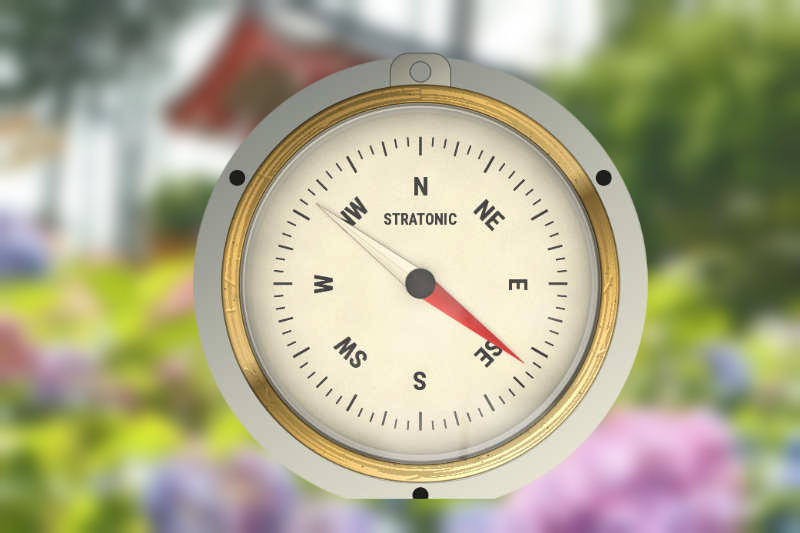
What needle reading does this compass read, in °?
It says 127.5 °
